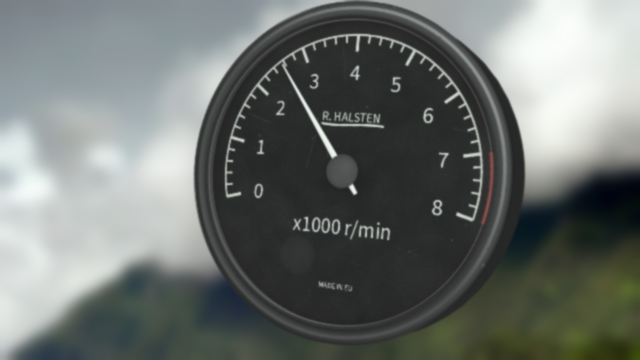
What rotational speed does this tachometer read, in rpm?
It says 2600 rpm
